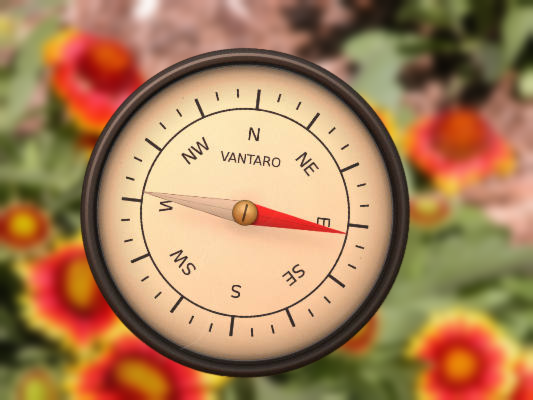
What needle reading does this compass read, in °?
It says 95 °
